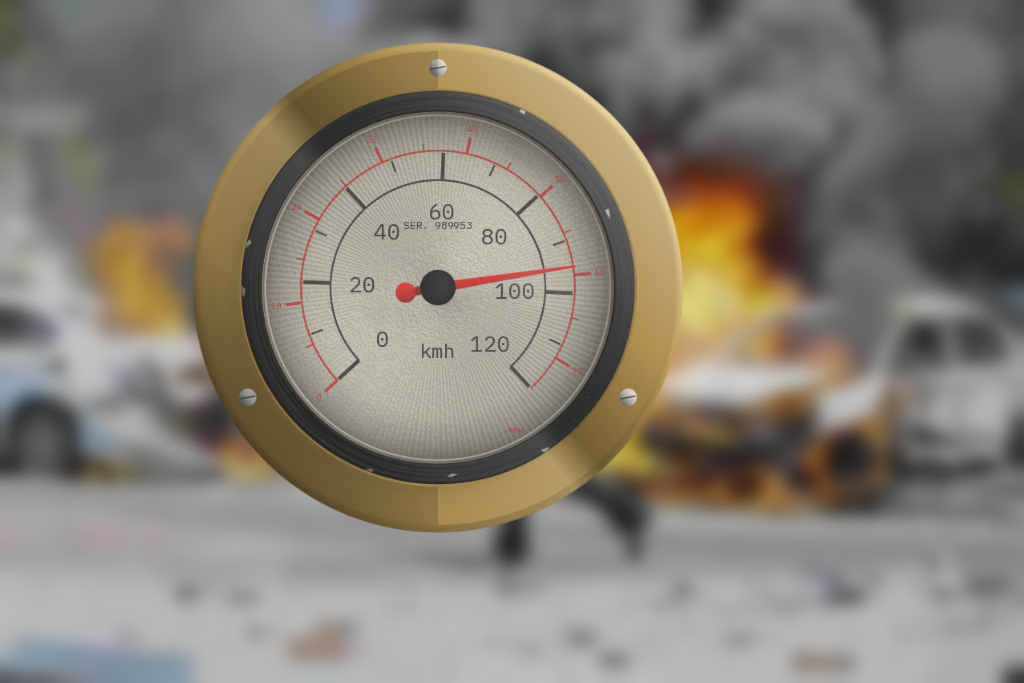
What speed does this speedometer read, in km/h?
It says 95 km/h
